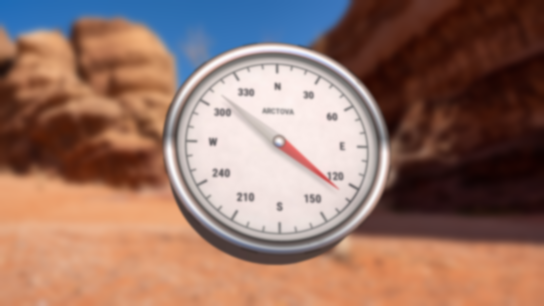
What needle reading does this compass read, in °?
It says 130 °
